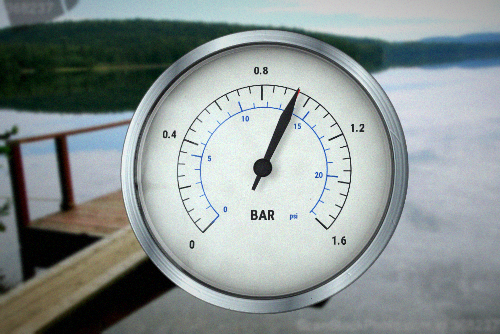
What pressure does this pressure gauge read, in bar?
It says 0.95 bar
